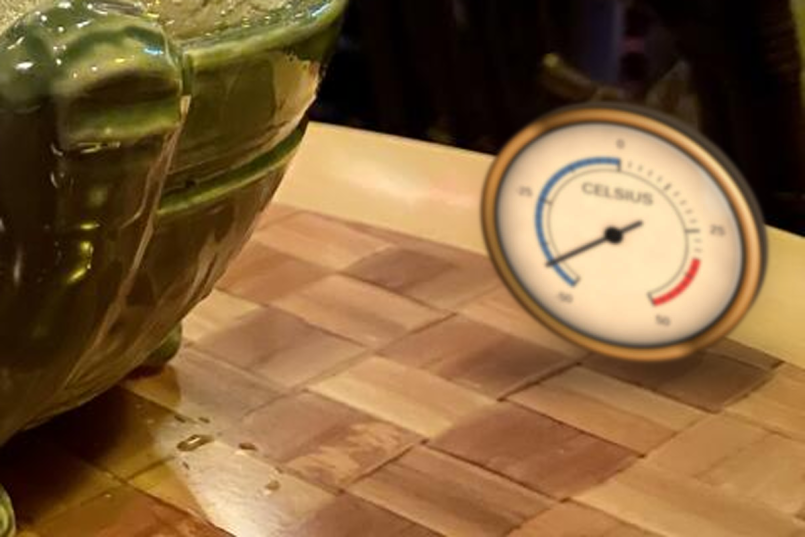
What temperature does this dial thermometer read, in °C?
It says -42.5 °C
